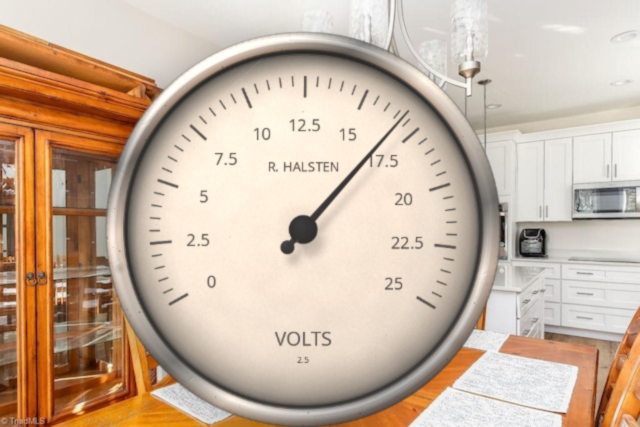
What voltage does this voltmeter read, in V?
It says 16.75 V
